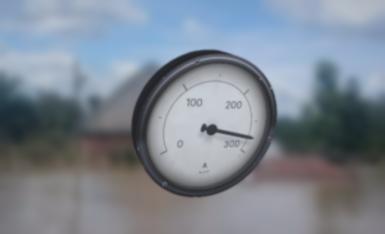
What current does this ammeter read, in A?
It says 275 A
